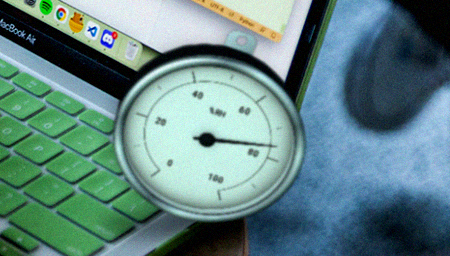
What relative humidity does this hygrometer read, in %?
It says 75 %
